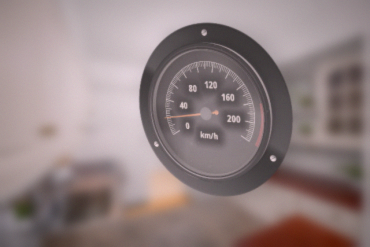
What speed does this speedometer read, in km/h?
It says 20 km/h
